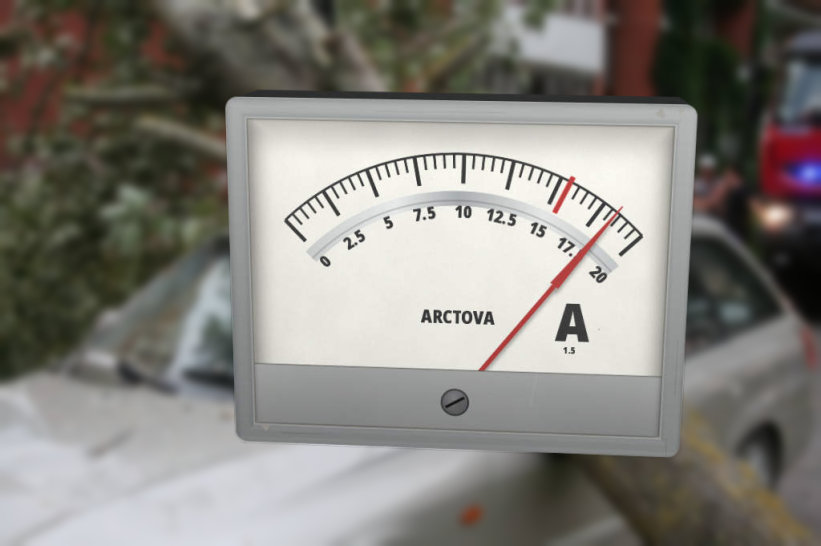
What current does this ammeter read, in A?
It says 18.25 A
